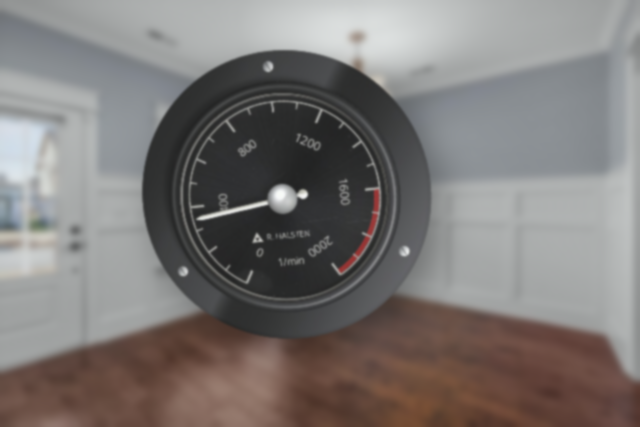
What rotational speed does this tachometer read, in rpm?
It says 350 rpm
